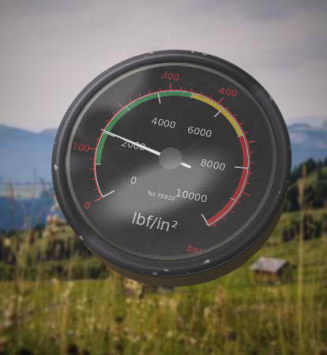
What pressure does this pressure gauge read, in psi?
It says 2000 psi
